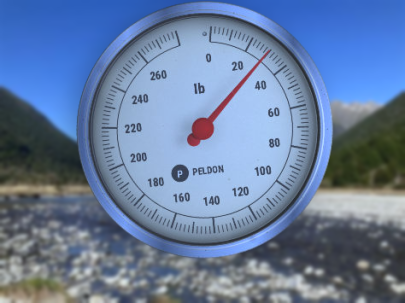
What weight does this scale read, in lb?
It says 30 lb
